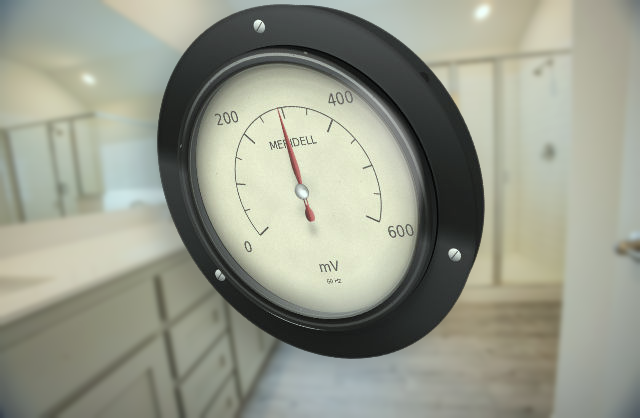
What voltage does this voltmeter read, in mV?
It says 300 mV
